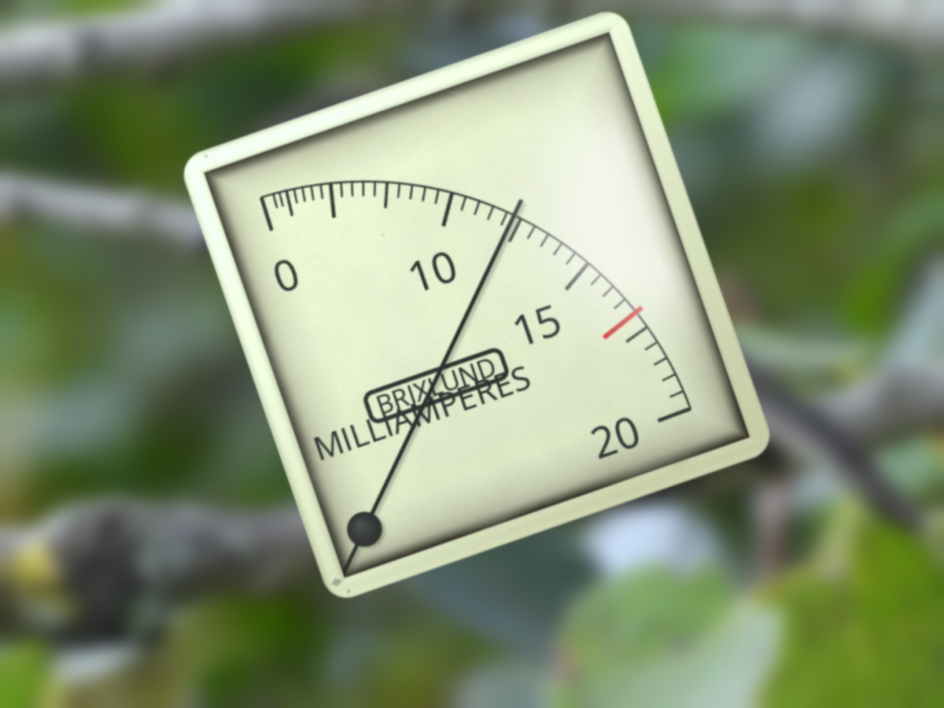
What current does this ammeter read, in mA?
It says 12.25 mA
